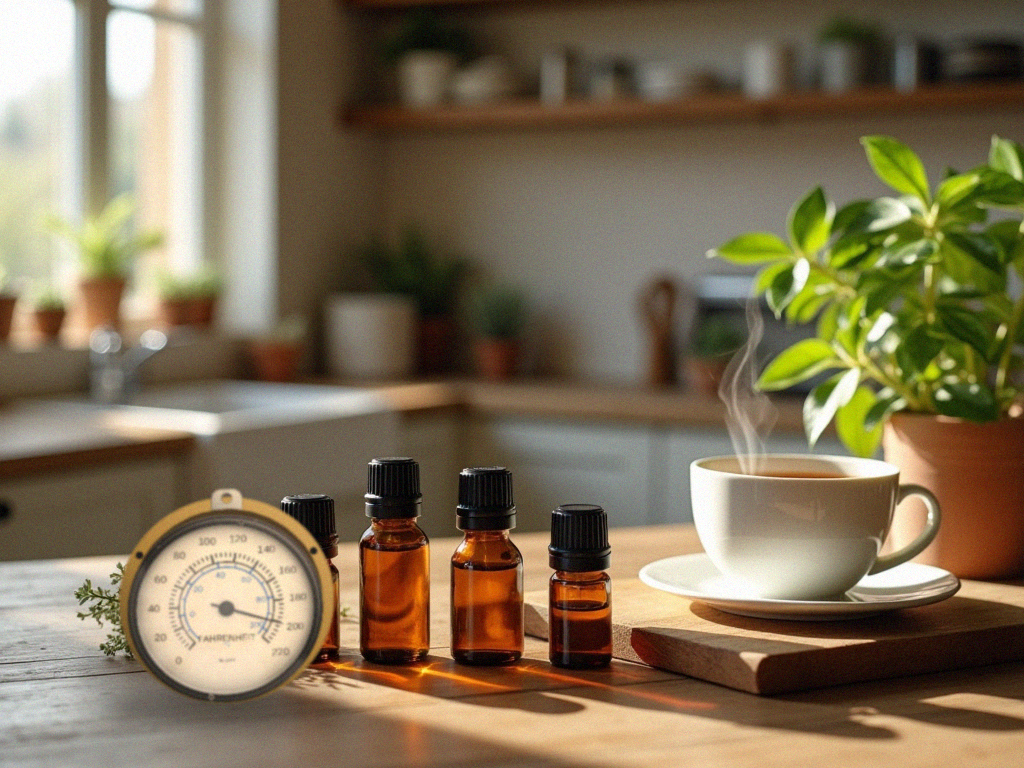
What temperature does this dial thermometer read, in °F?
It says 200 °F
